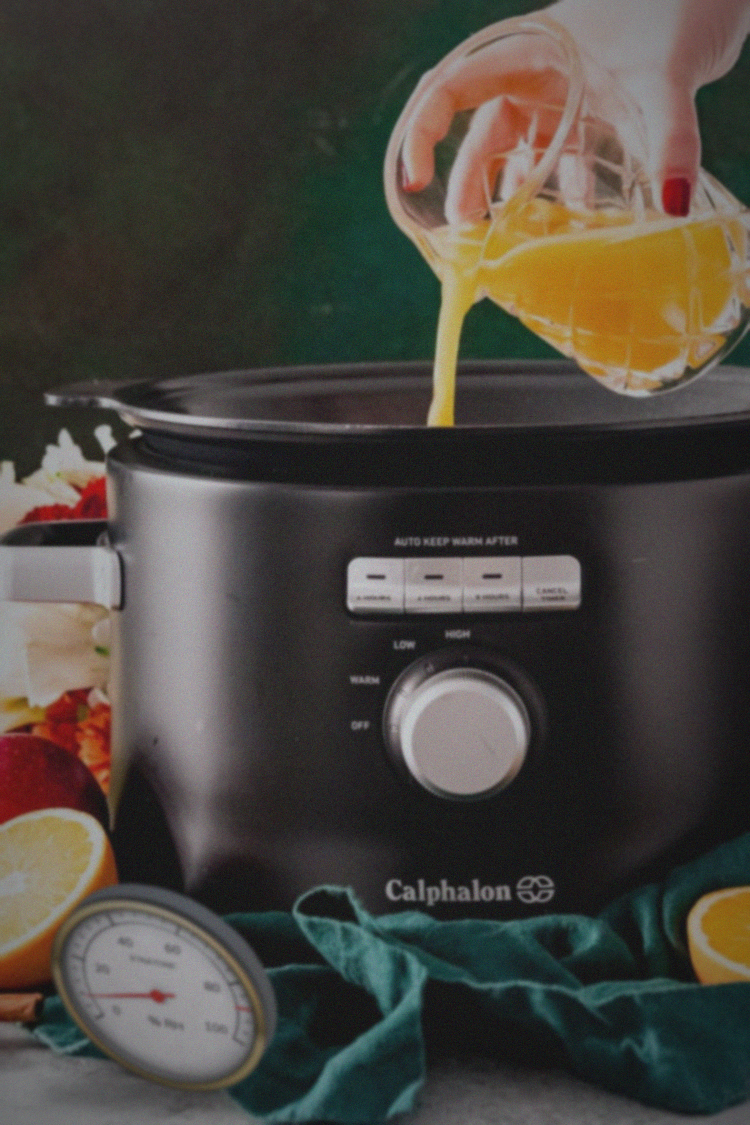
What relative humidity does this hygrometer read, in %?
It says 8 %
